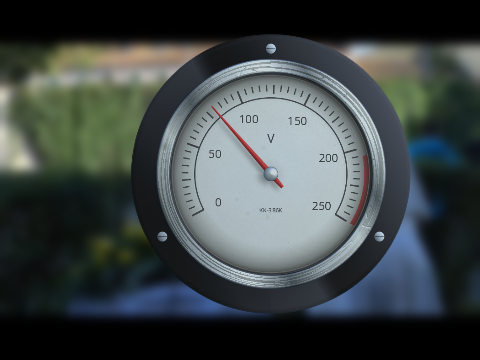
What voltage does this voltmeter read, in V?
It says 80 V
